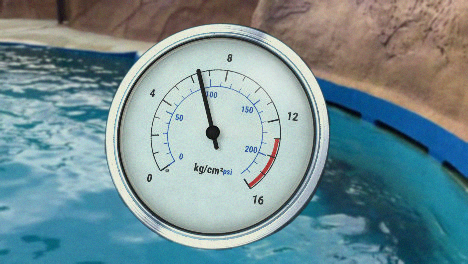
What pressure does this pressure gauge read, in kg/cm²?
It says 6.5 kg/cm²
